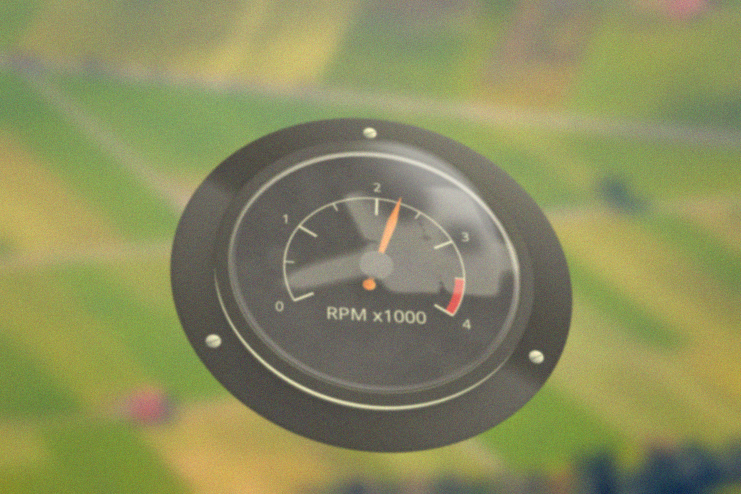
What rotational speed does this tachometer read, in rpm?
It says 2250 rpm
